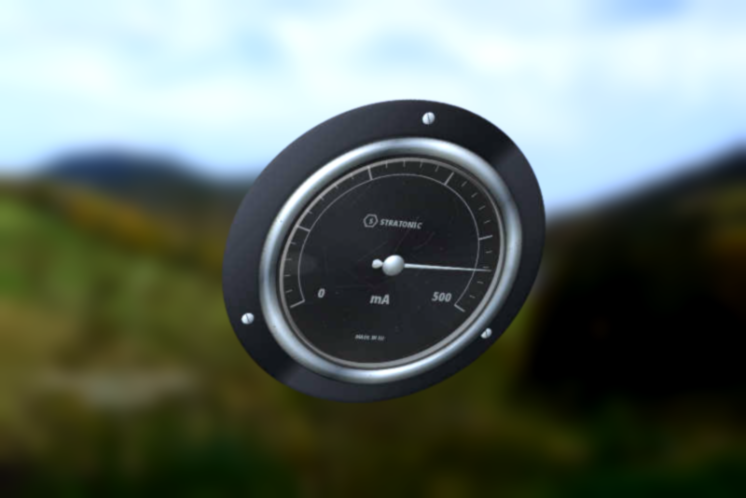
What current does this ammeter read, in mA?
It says 440 mA
